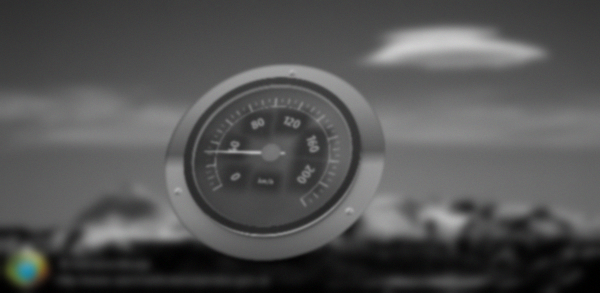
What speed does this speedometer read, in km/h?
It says 30 km/h
